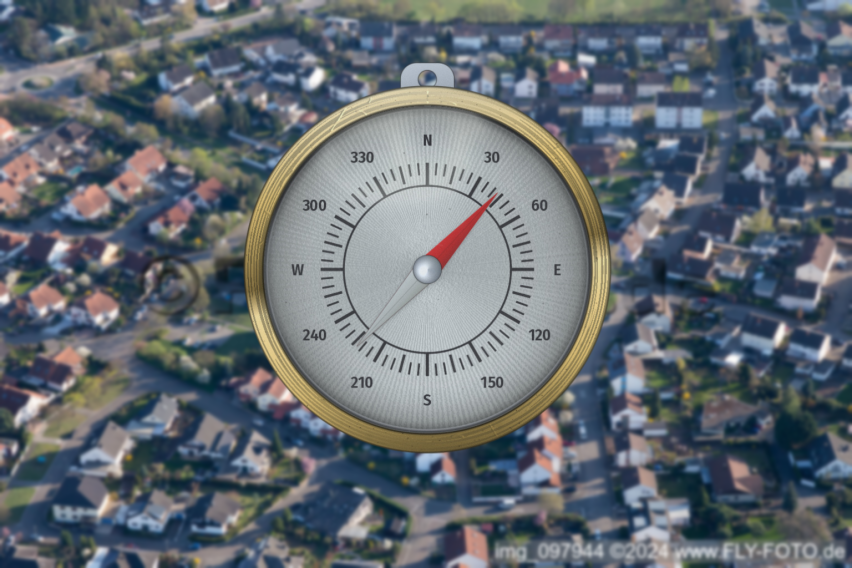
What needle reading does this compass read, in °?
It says 42.5 °
